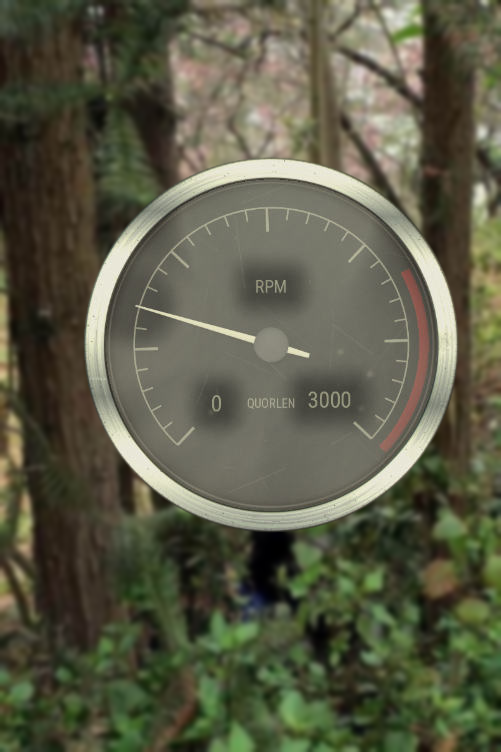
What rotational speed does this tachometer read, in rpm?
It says 700 rpm
